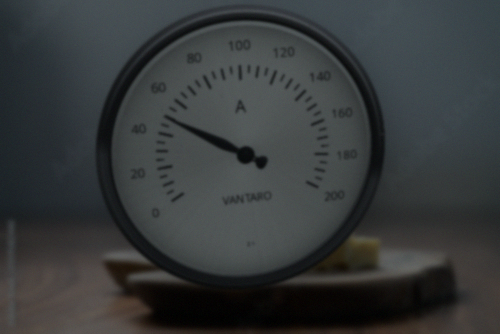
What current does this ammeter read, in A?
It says 50 A
